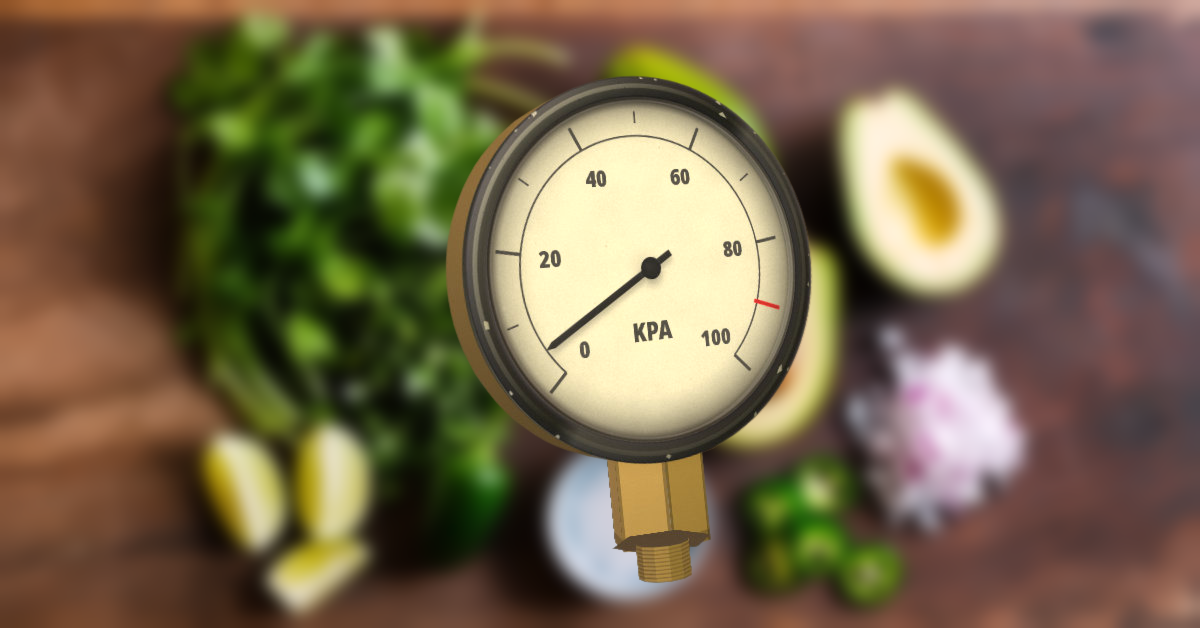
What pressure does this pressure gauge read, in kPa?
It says 5 kPa
